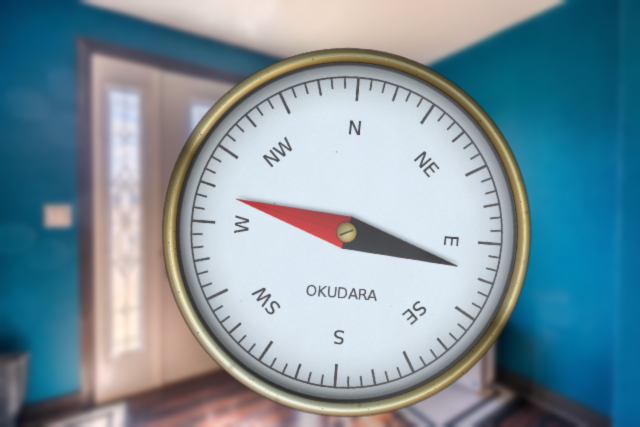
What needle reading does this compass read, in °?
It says 282.5 °
